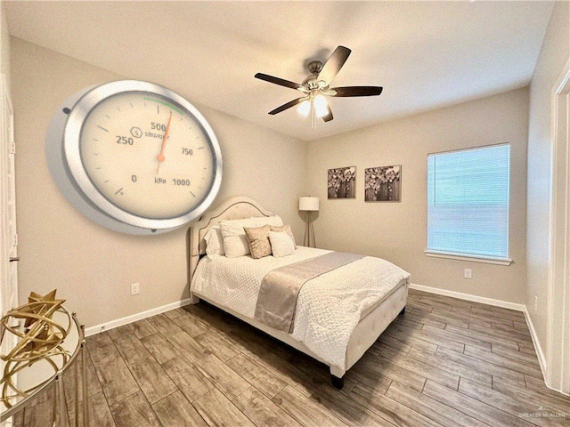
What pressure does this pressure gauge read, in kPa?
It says 550 kPa
